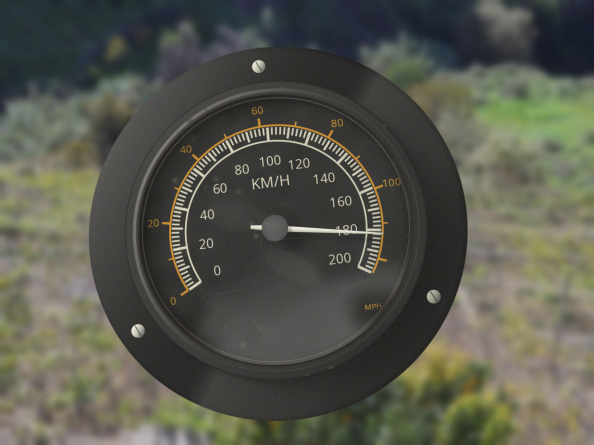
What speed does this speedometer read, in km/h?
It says 182 km/h
